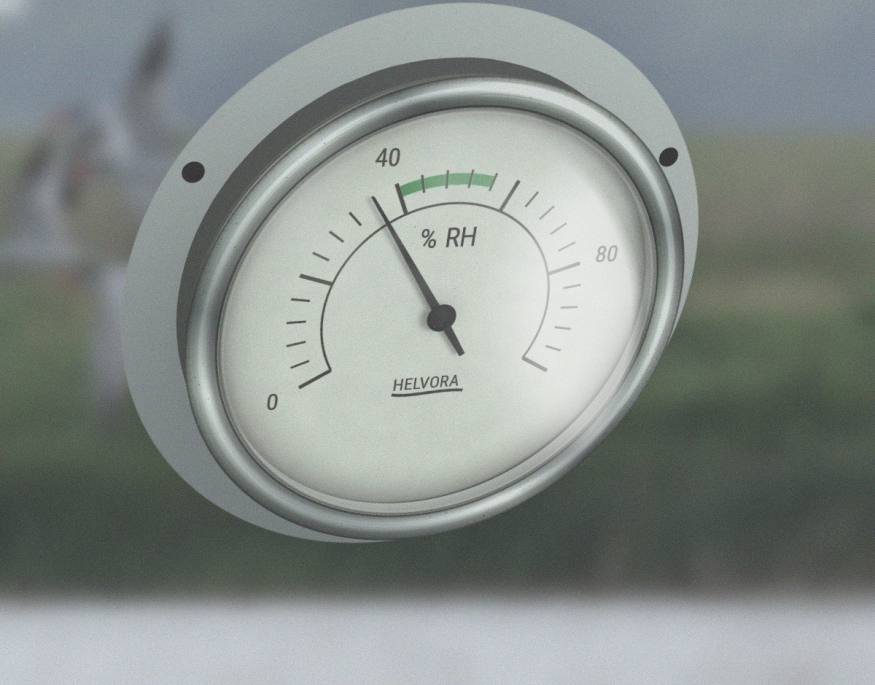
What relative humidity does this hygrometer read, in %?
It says 36 %
